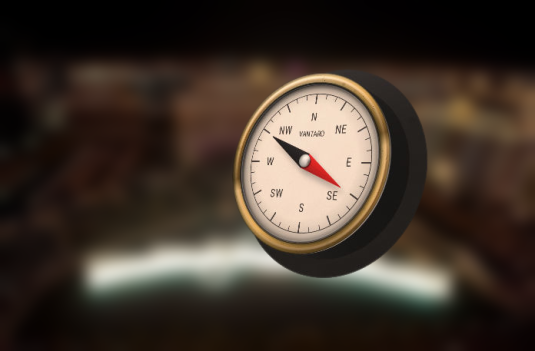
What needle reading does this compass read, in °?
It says 120 °
